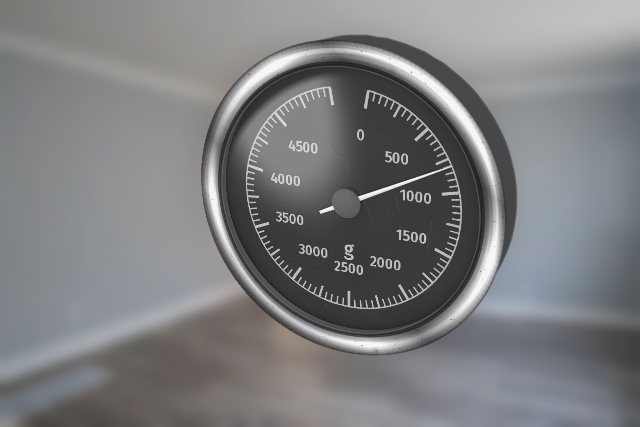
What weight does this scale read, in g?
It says 800 g
